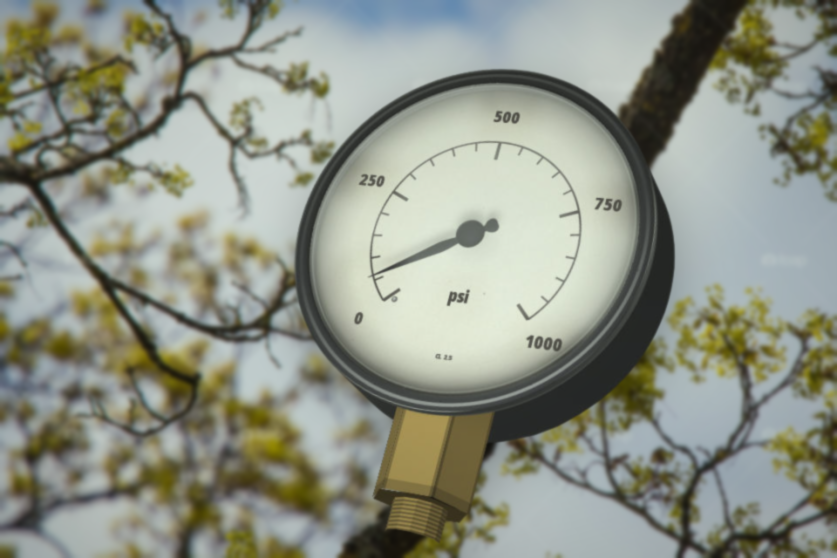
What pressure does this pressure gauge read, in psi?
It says 50 psi
